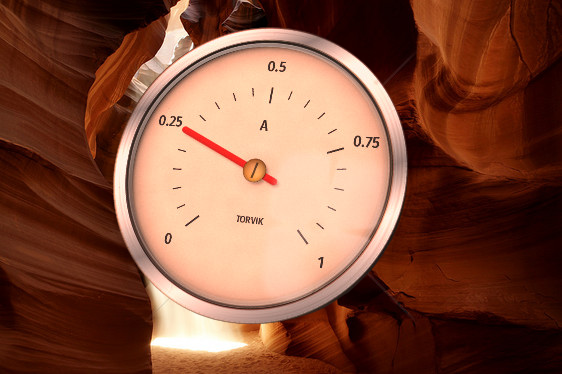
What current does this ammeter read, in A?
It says 0.25 A
